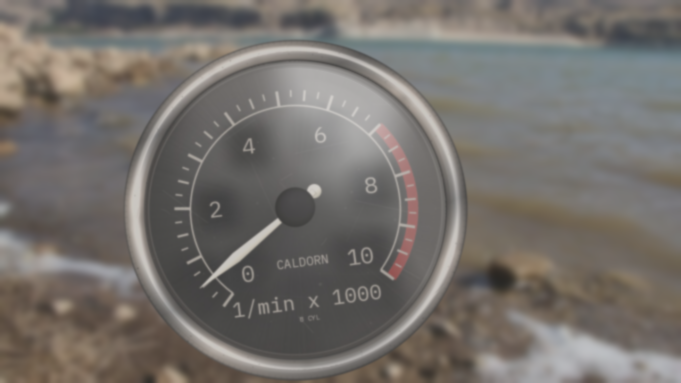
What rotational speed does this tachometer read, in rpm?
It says 500 rpm
